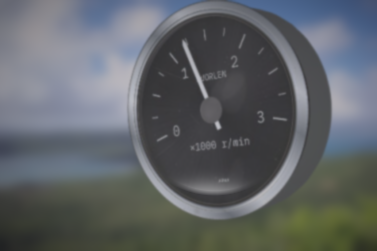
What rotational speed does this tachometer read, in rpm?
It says 1250 rpm
